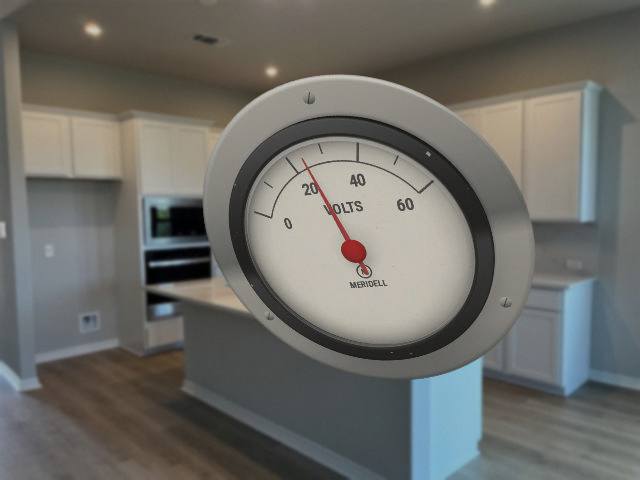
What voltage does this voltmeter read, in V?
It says 25 V
